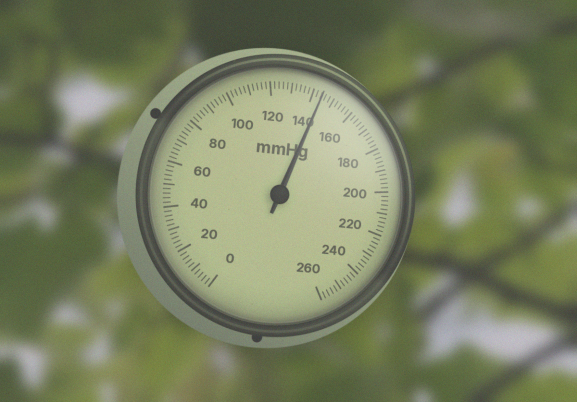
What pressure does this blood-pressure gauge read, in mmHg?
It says 144 mmHg
